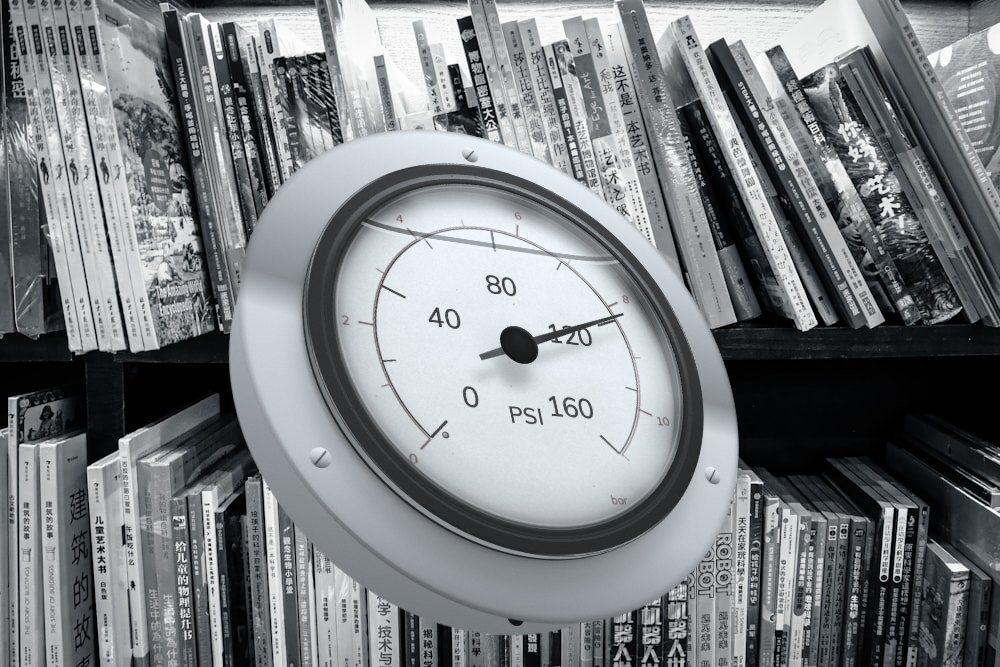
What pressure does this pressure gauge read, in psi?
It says 120 psi
